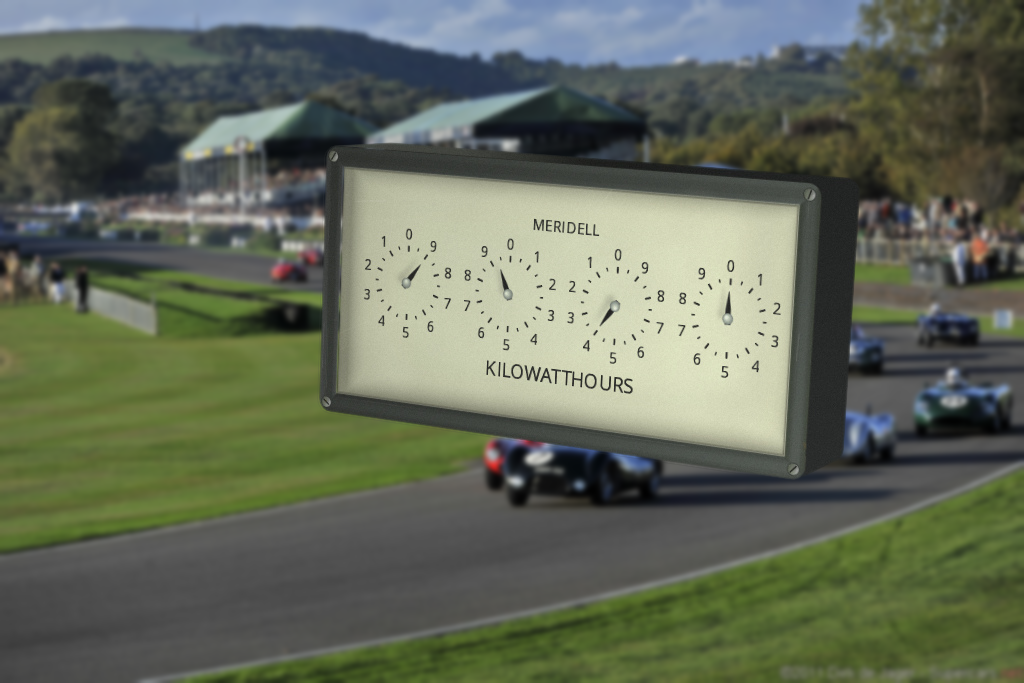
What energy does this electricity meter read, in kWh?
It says 8940 kWh
